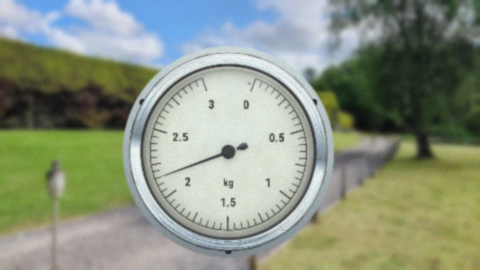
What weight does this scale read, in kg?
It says 2.15 kg
